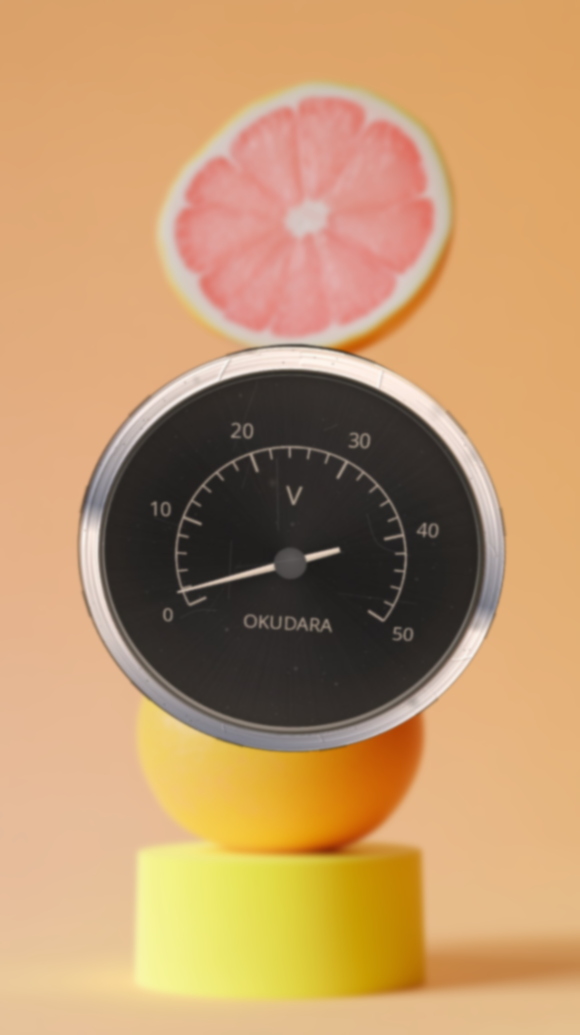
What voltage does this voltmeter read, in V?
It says 2 V
